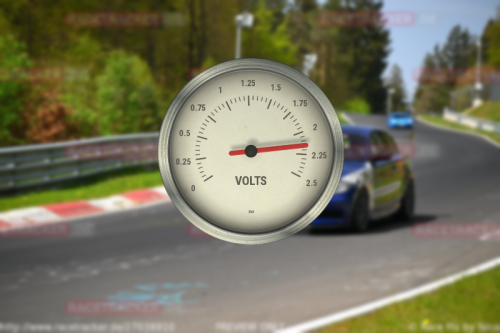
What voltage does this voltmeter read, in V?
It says 2.15 V
